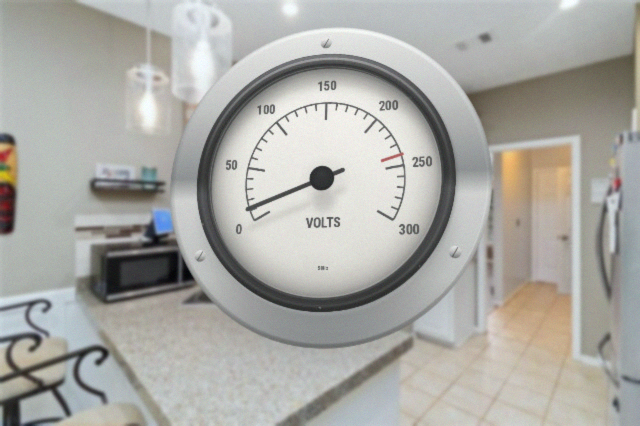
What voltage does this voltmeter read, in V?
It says 10 V
